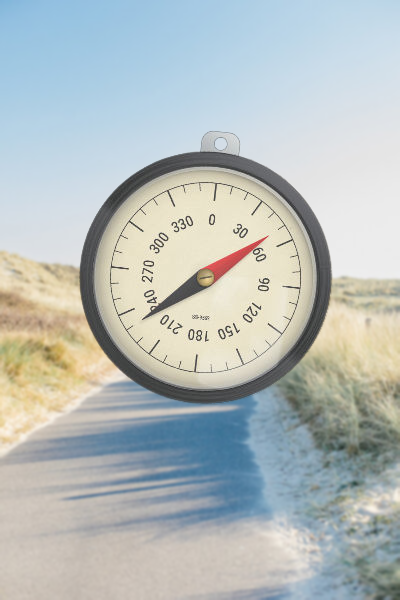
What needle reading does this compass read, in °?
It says 50 °
